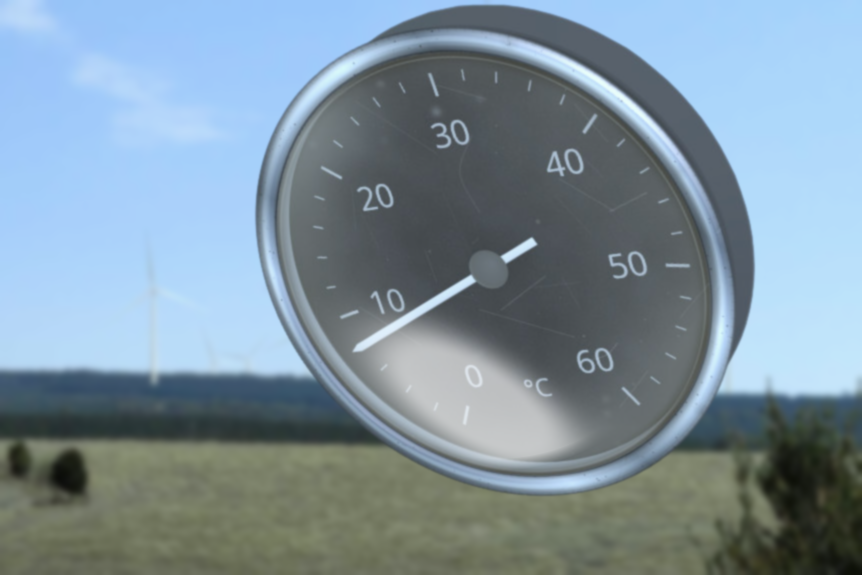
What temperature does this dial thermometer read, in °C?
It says 8 °C
